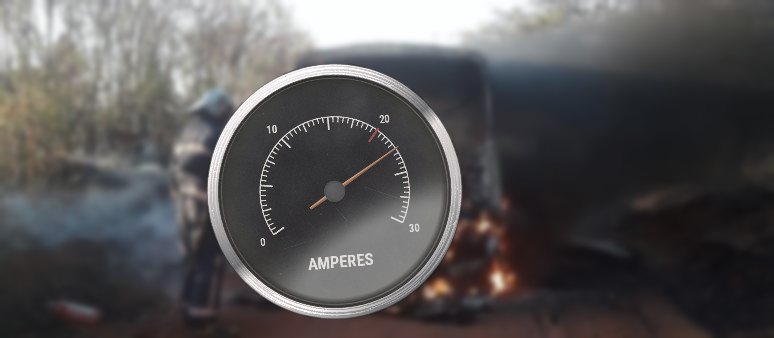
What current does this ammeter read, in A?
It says 22.5 A
